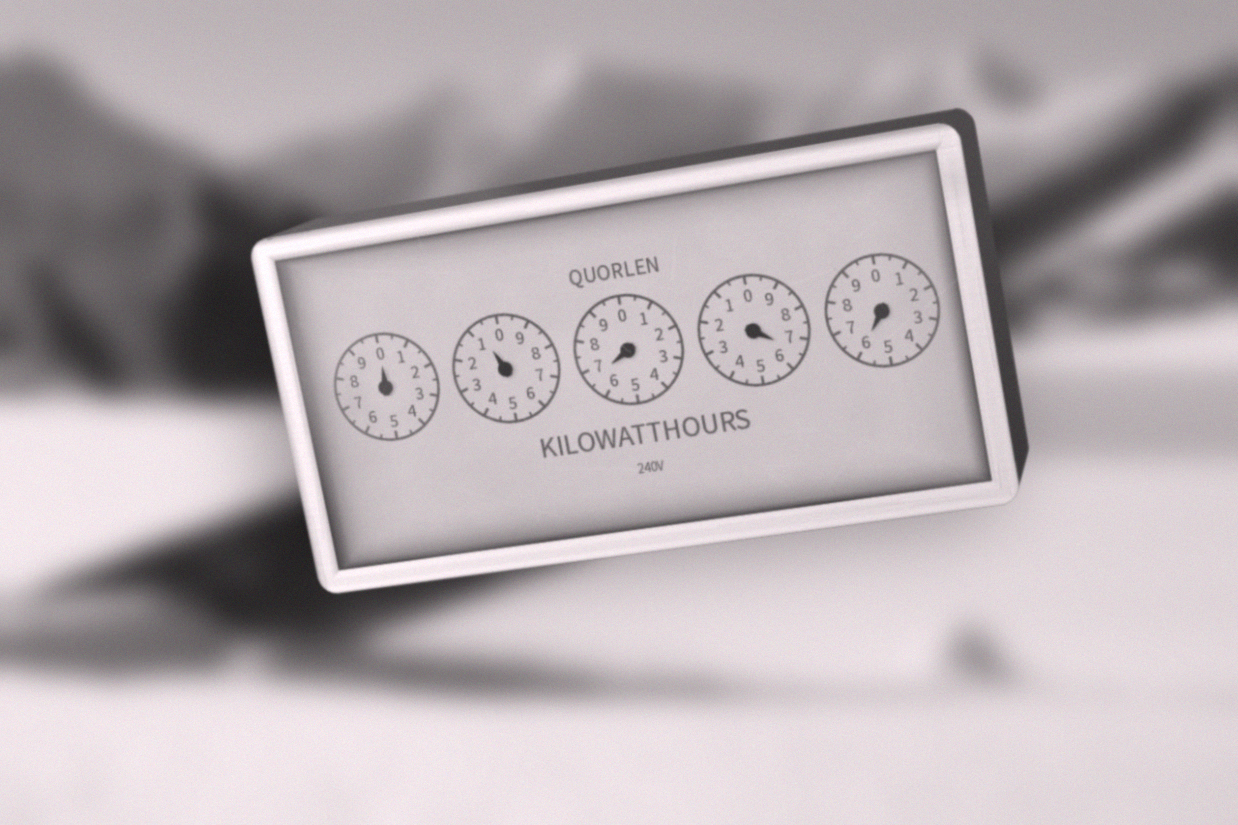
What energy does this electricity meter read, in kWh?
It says 666 kWh
